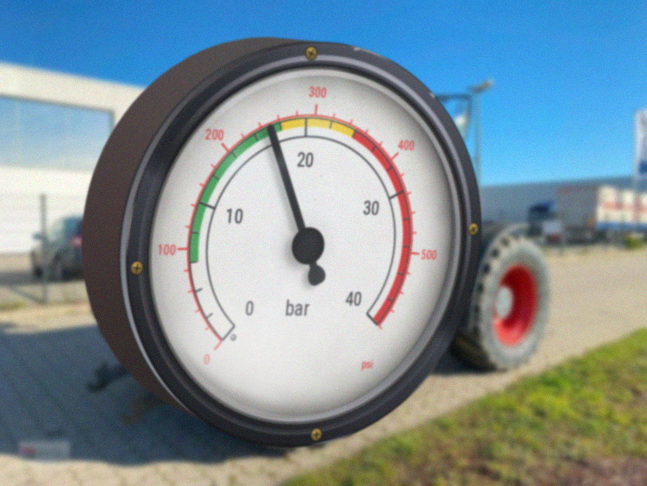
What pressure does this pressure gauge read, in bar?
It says 17 bar
